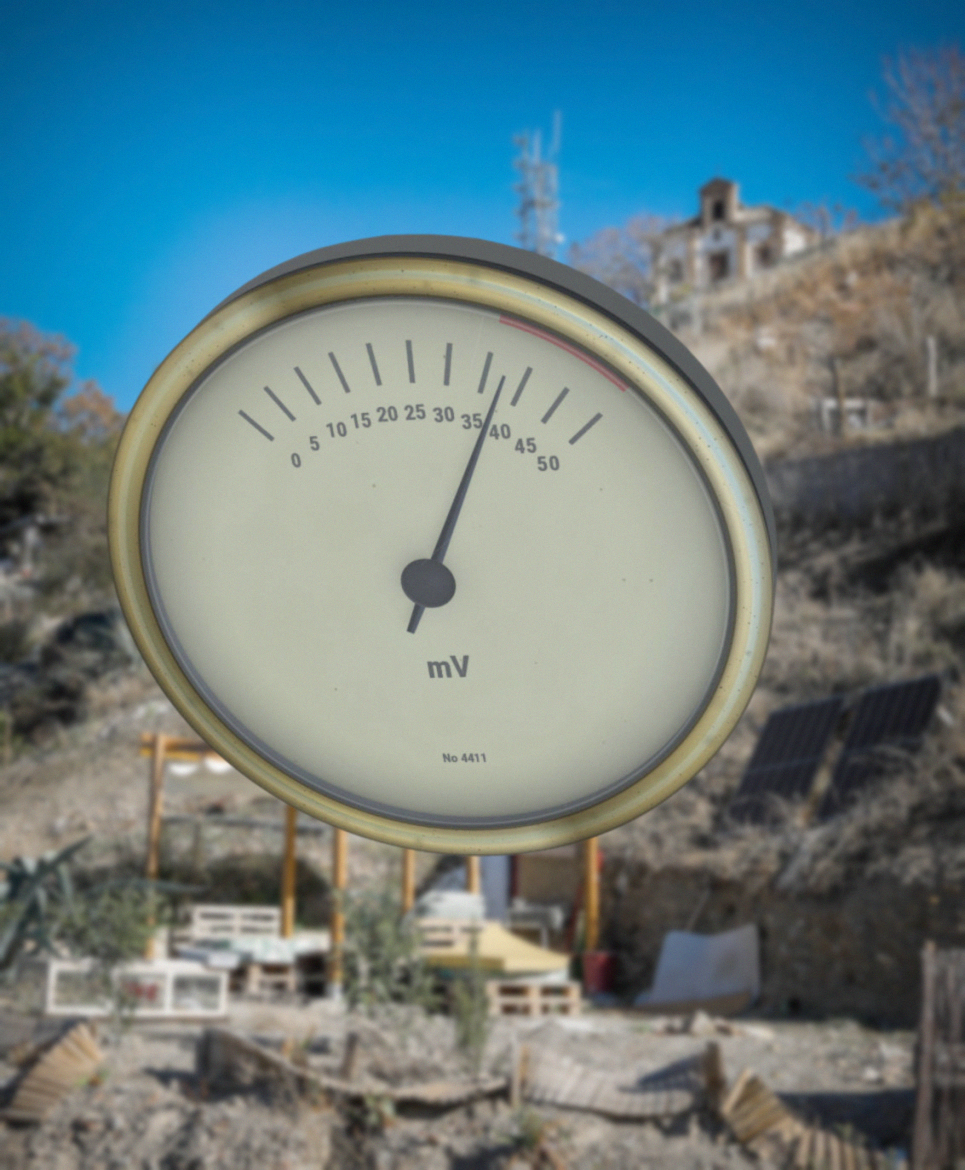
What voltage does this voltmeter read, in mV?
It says 37.5 mV
